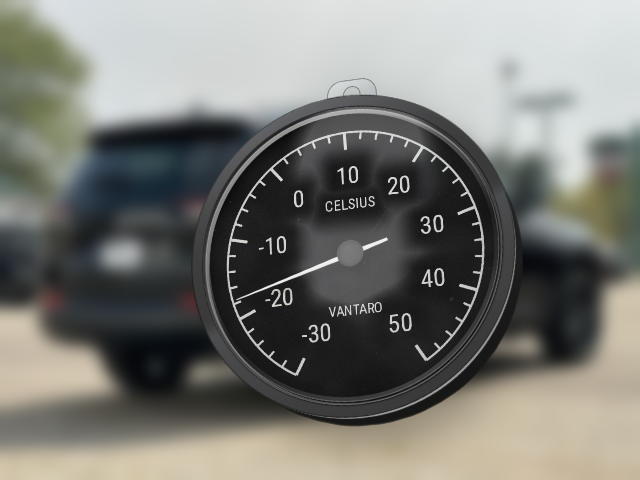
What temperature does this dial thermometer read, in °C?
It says -18 °C
